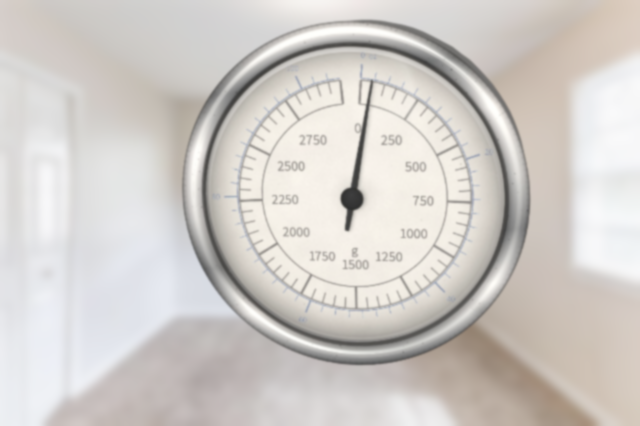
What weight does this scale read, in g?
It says 50 g
